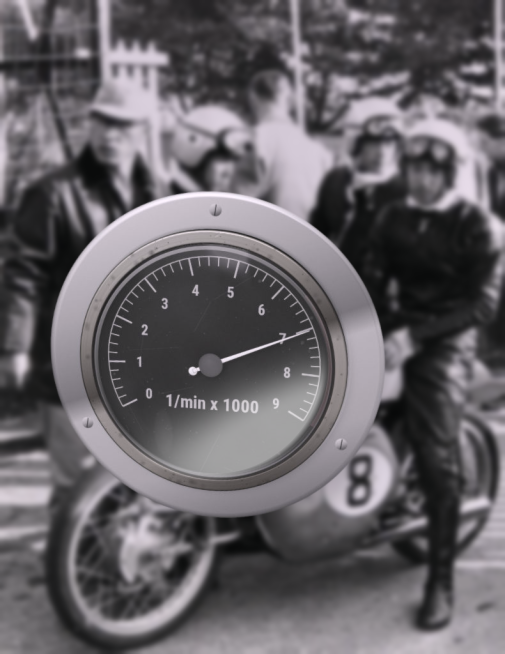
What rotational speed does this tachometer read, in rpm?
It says 7000 rpm
